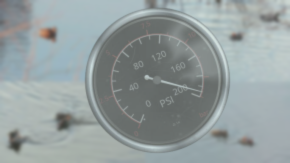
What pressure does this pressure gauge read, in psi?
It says 195 psi
